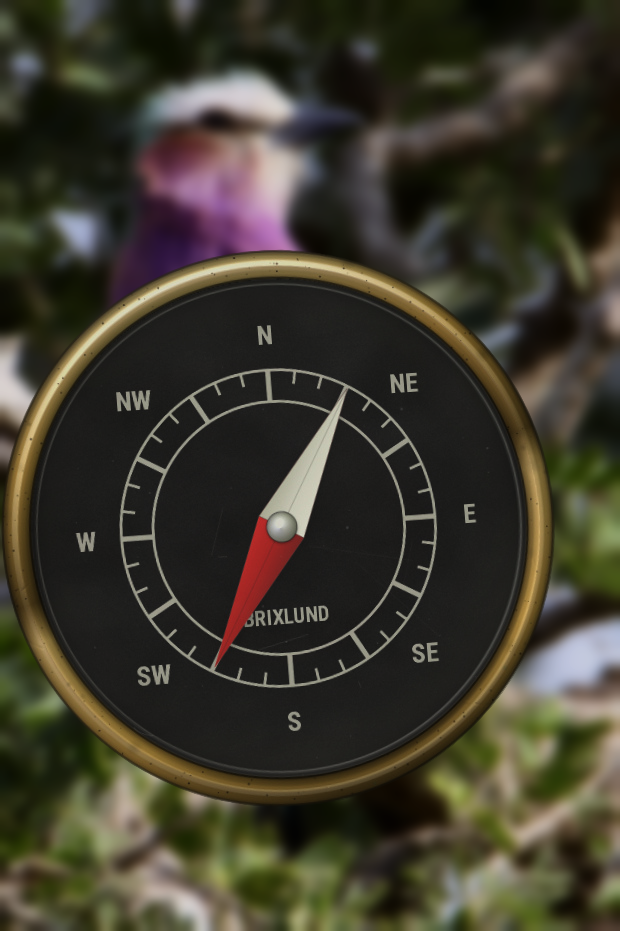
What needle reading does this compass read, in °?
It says 210 °
